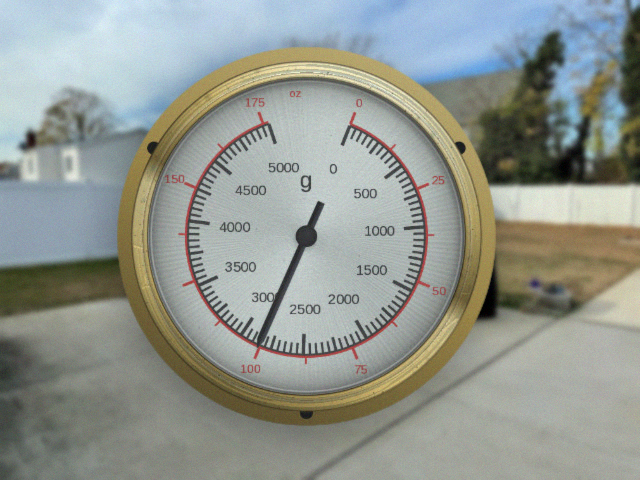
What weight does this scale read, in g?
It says 2850 g
